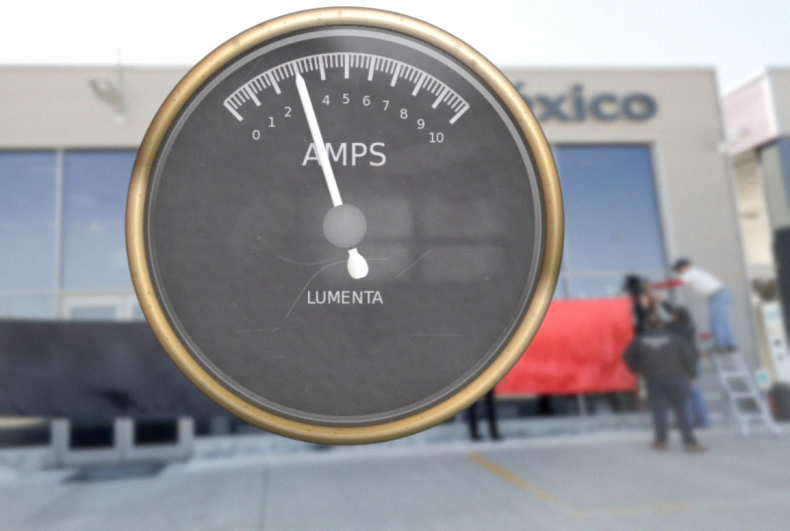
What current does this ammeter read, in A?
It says 3 A
